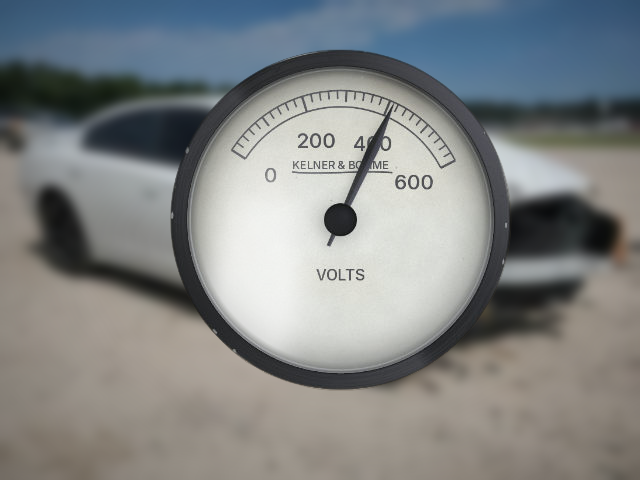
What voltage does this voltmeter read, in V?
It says 410 V
